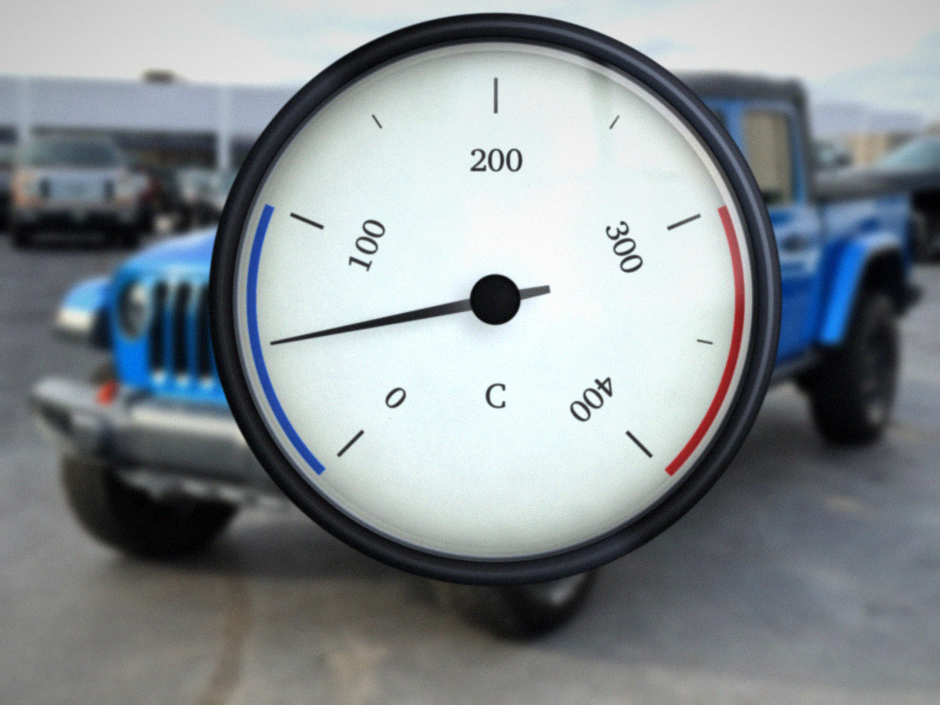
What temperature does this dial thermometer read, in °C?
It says 50 °C
